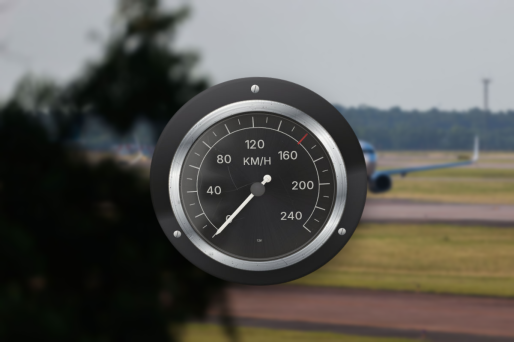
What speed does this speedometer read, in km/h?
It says 0 km/h
